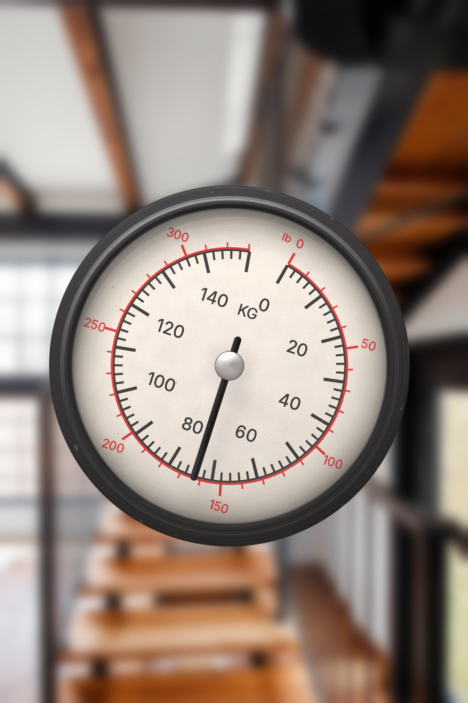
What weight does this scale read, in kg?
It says 74 kg
